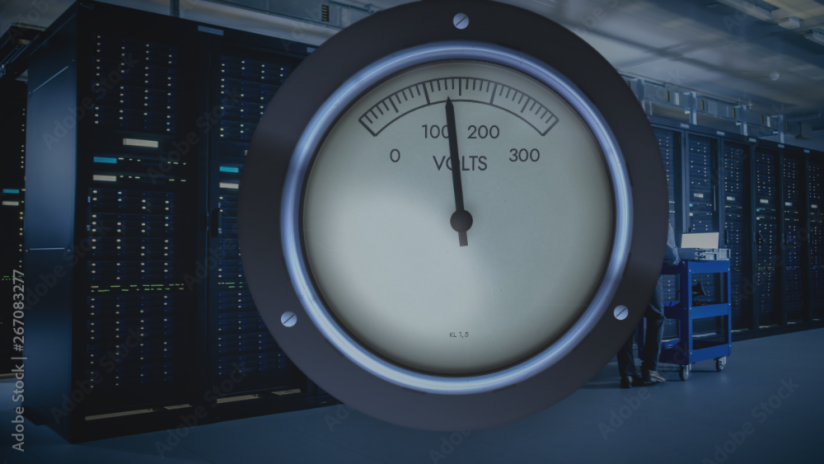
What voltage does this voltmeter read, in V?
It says 130 V
